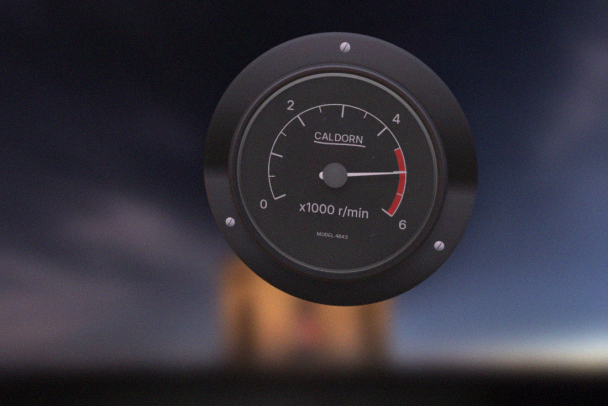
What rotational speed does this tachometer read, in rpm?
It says 5000 rpm
